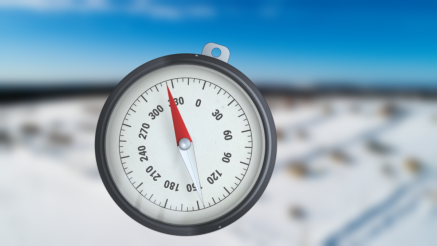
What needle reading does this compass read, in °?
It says 325 °
